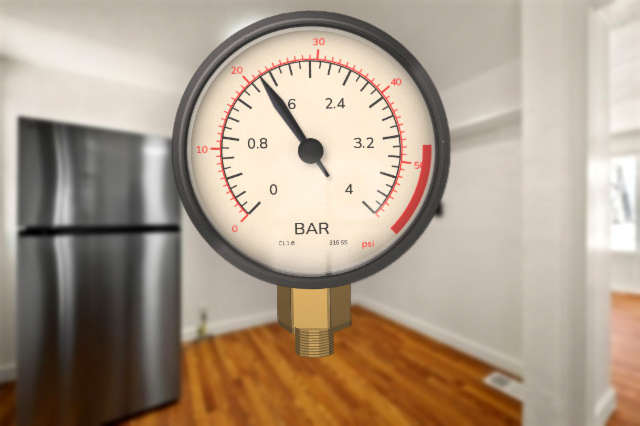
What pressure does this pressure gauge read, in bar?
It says 1.5 bar
